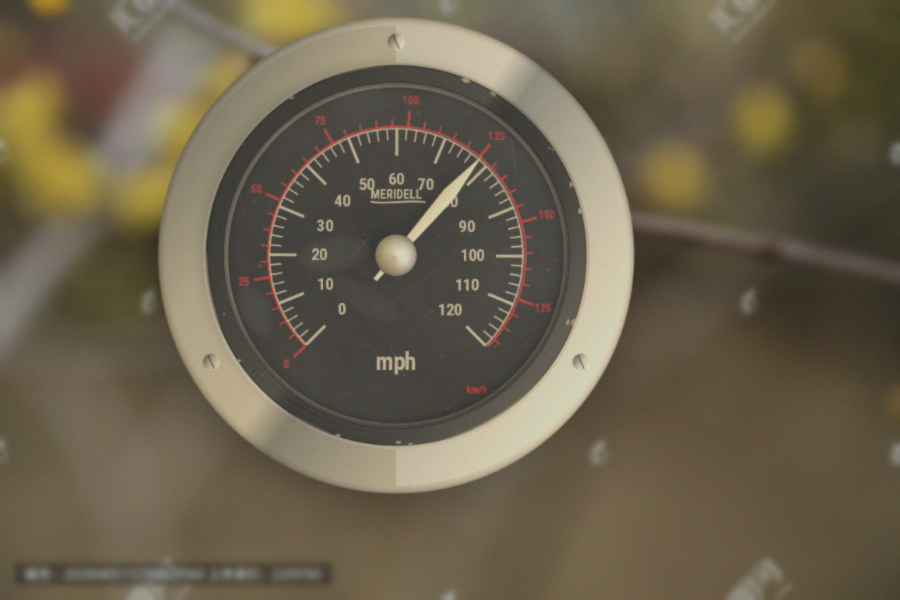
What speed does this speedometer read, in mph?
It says 78 mph
